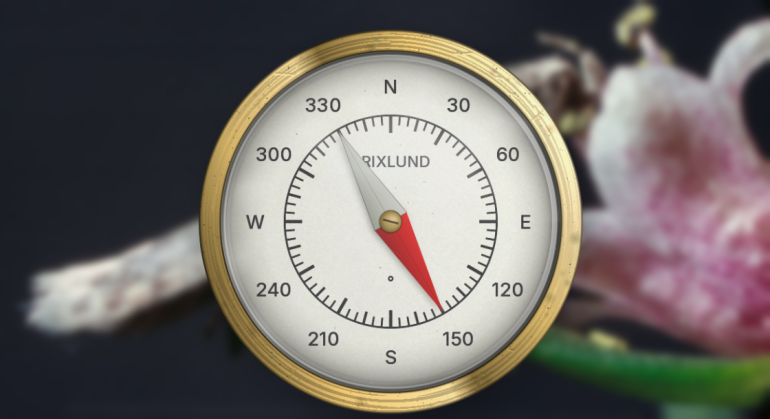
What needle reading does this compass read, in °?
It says 150 °
